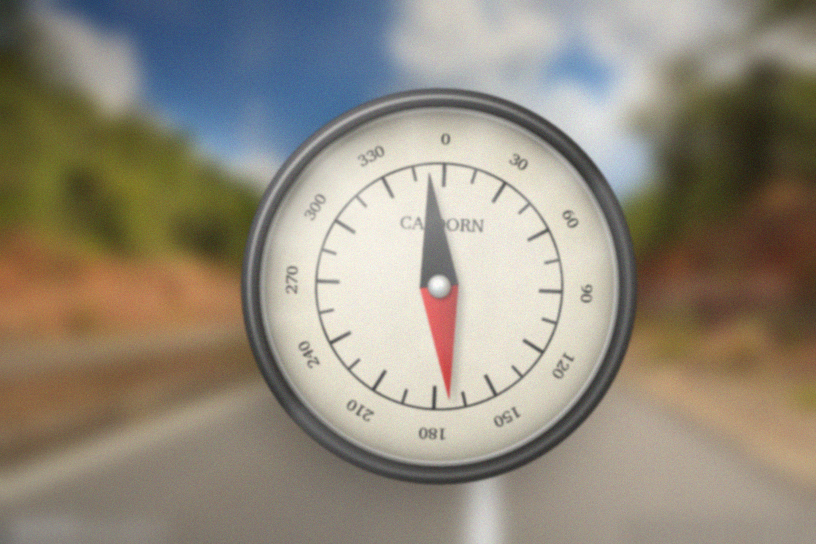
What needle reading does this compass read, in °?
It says 172.5 °
